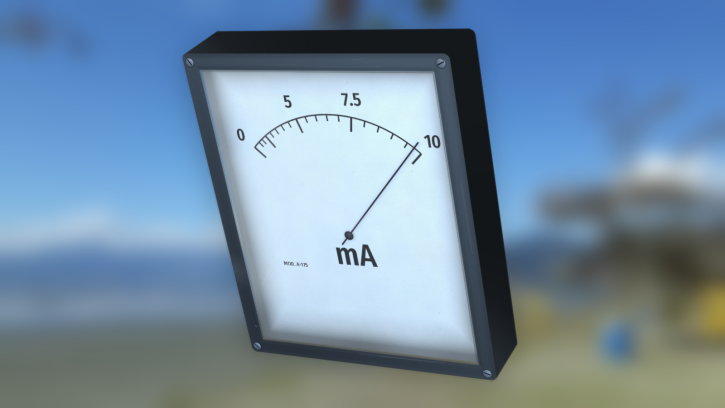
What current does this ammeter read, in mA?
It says 9.75 mA
